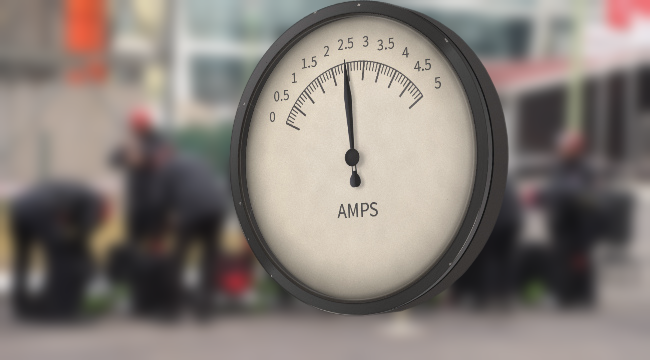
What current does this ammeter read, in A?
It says 2.5 A
